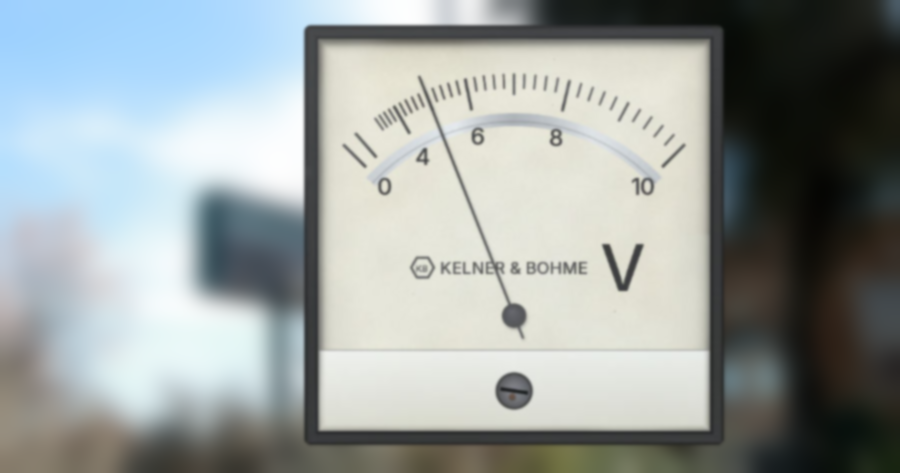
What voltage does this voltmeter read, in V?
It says 5 V
